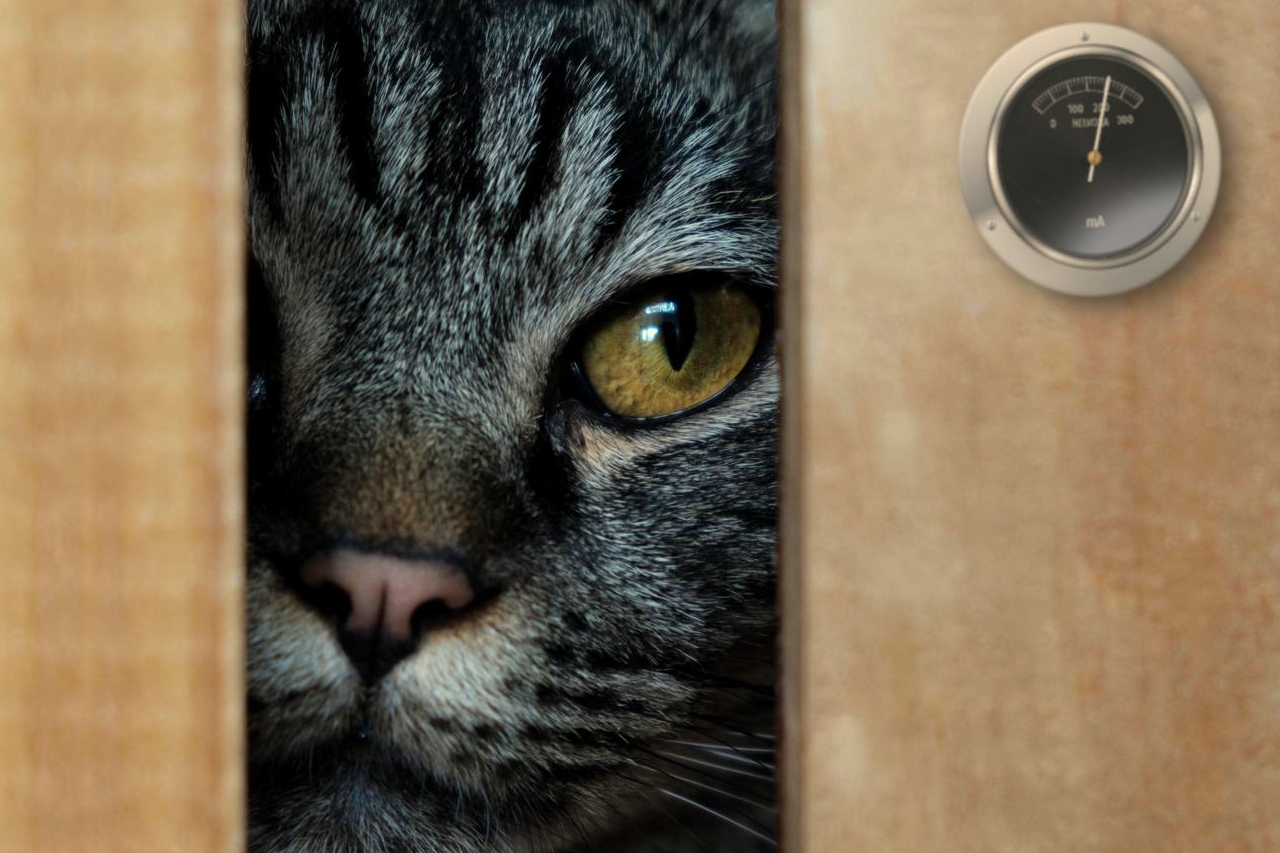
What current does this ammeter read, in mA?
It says 200 mA
